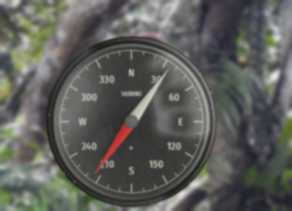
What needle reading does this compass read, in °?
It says 215 °
